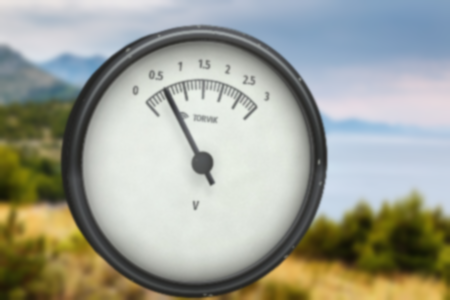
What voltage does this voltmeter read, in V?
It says 0.5 V
